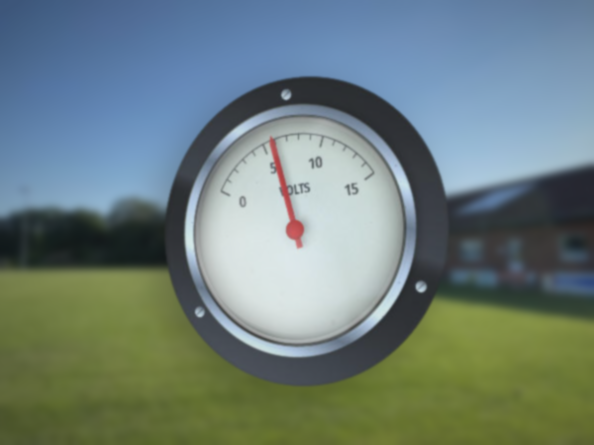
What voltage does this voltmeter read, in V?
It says 6 V
